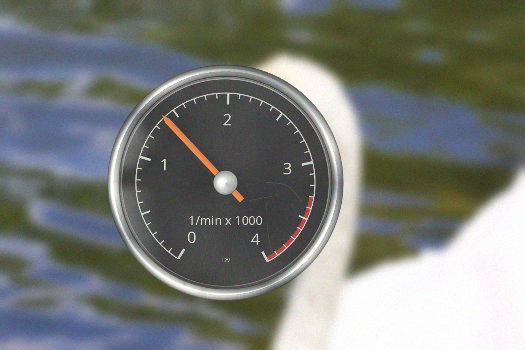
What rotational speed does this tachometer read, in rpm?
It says 1400 rpm
